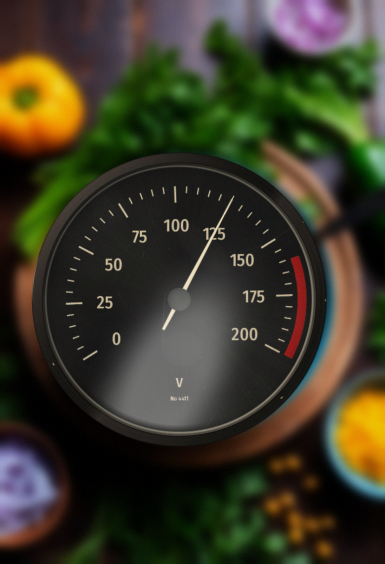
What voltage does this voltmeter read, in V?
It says 125 V
